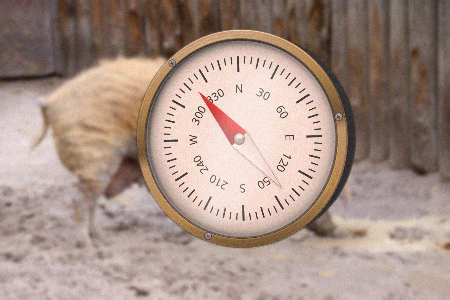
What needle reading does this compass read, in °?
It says 320 °
